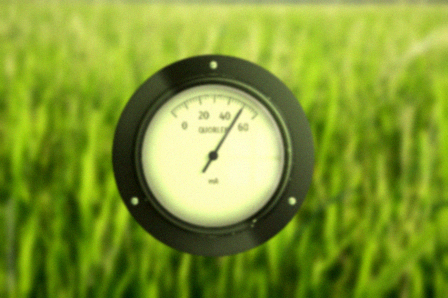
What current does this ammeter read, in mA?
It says 50 mA
